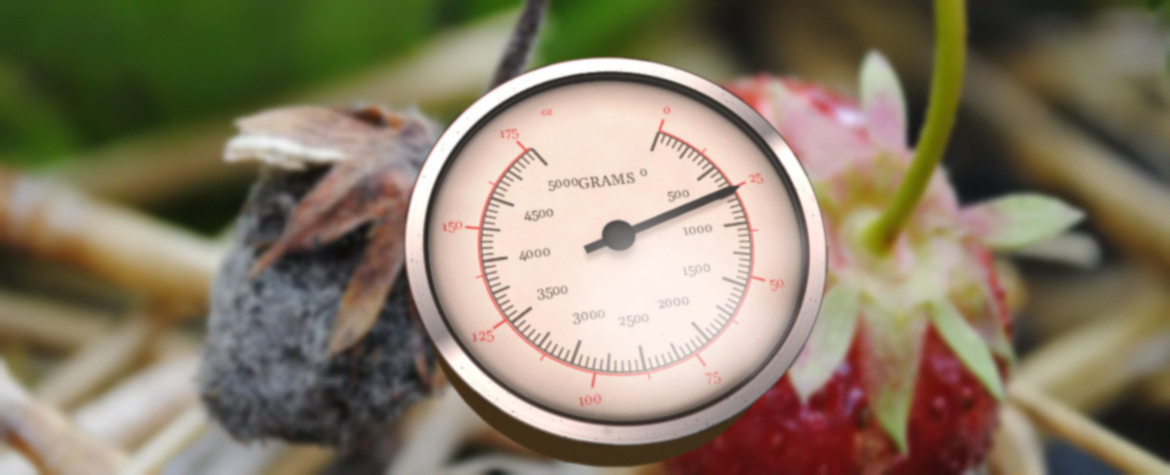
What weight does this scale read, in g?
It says 750 g
